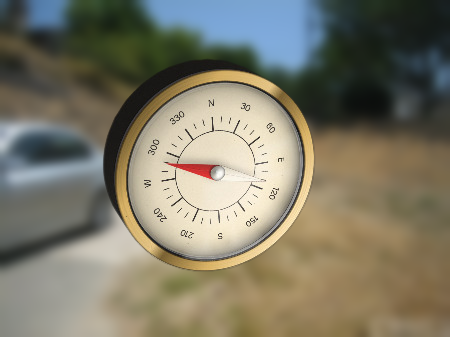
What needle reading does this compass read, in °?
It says 290 °
